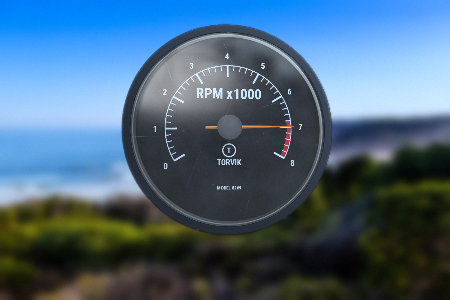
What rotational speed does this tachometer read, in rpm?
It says 7000 rpm
